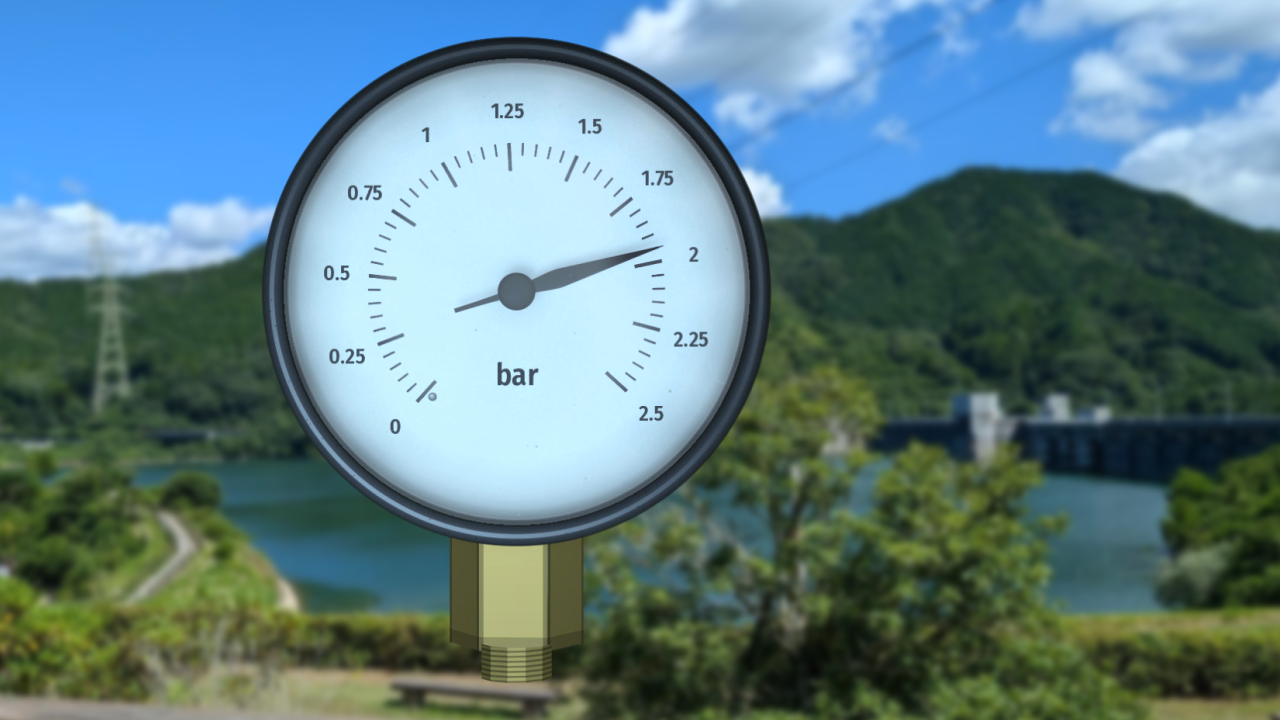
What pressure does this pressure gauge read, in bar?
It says 1.95 bar
